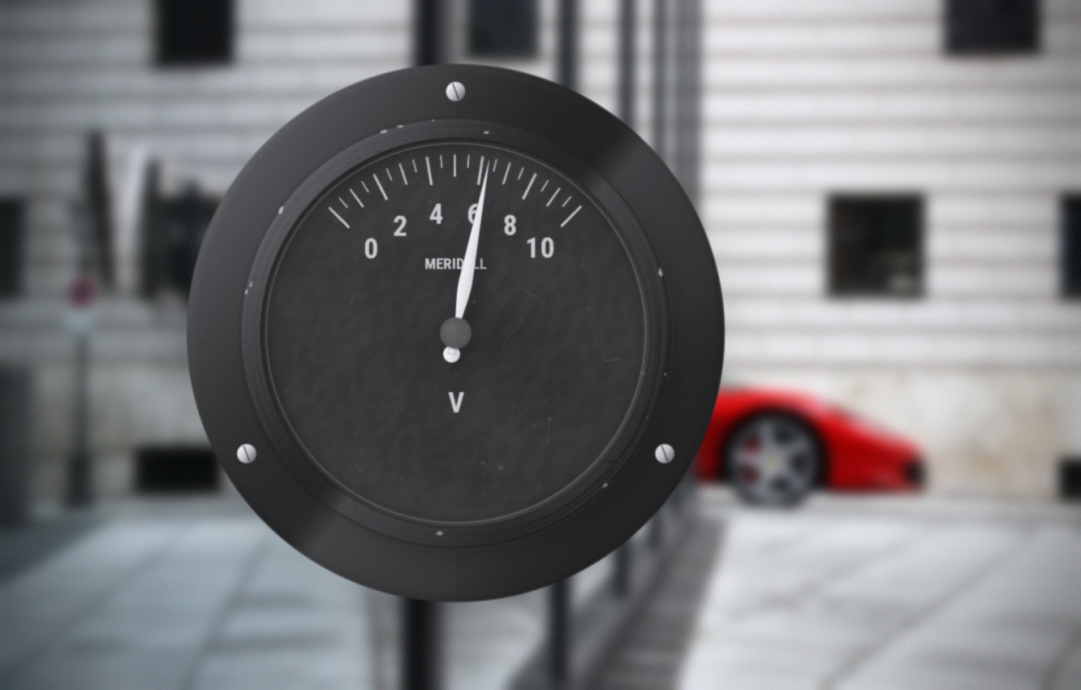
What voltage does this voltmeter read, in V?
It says 6.25 V
